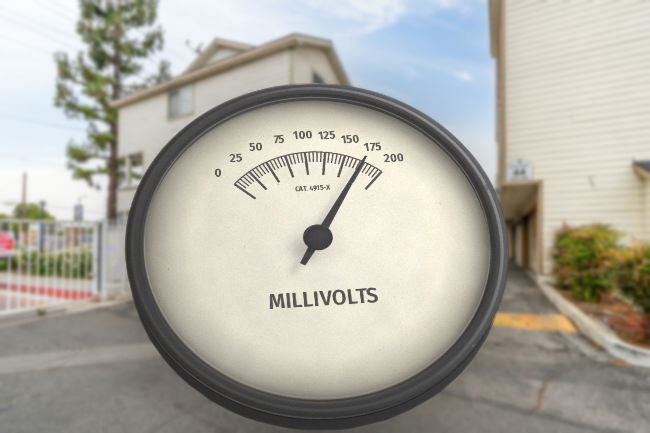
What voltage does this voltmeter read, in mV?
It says 175 mV
